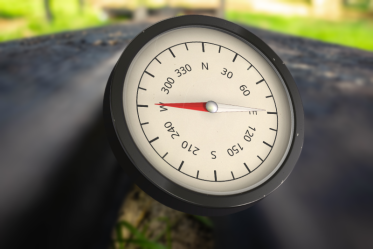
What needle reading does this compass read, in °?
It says 270 °
